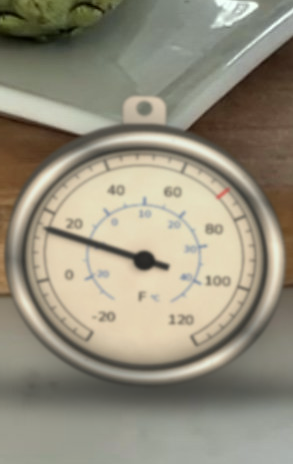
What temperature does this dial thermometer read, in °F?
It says 16 °F
